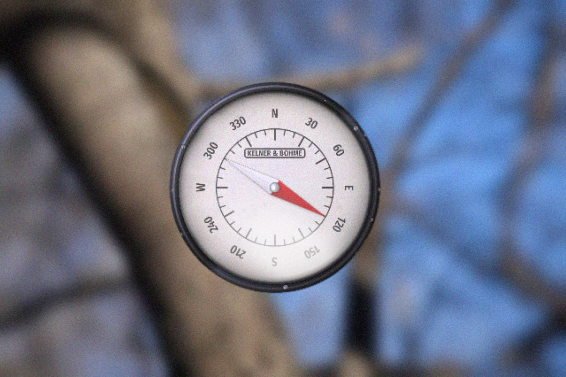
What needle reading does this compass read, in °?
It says 120 °
